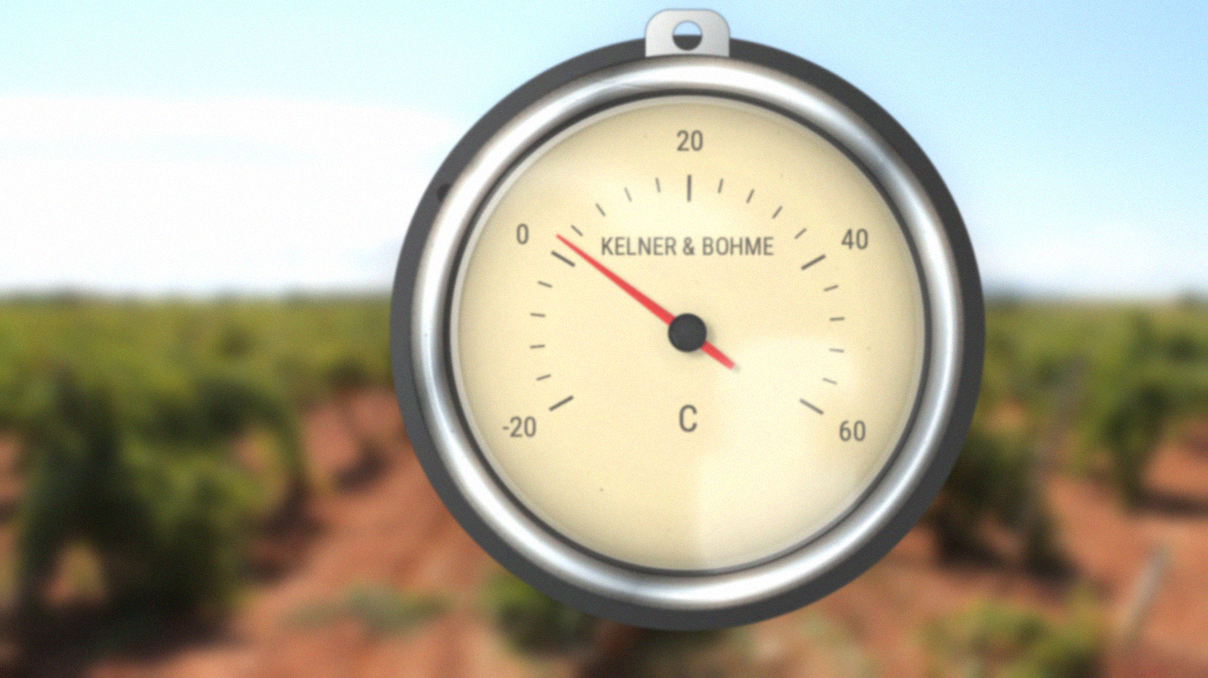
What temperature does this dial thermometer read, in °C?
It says 2 °C
